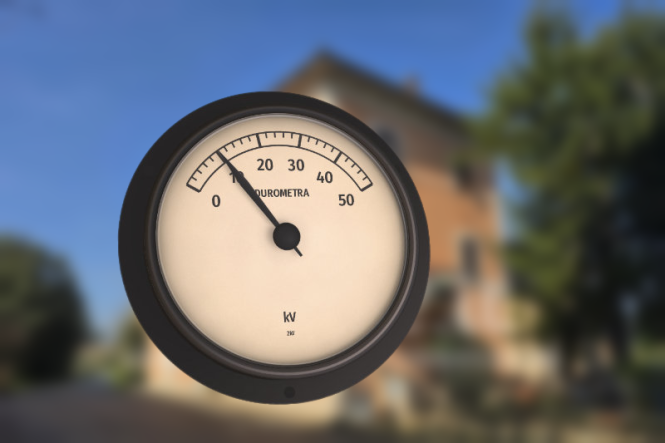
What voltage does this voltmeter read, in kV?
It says 10 kV
